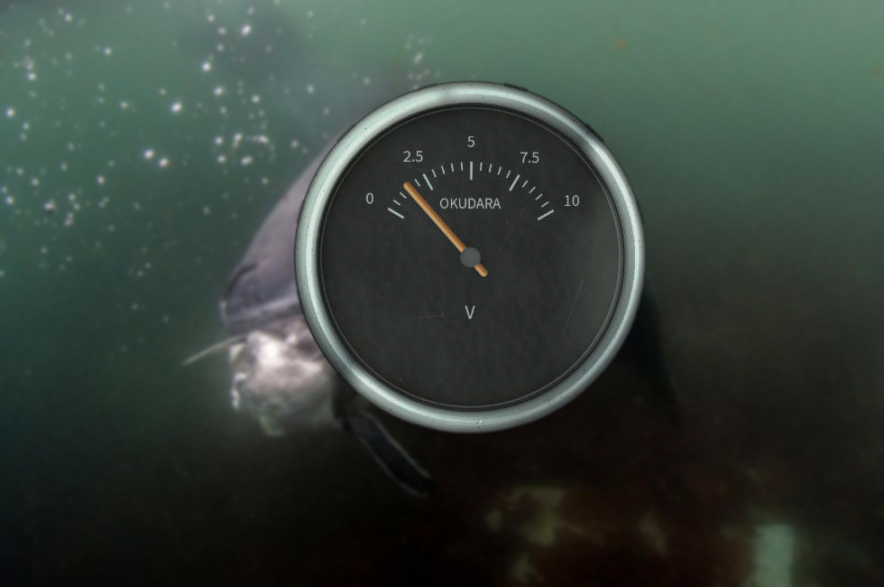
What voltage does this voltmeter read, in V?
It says 1.5 V
